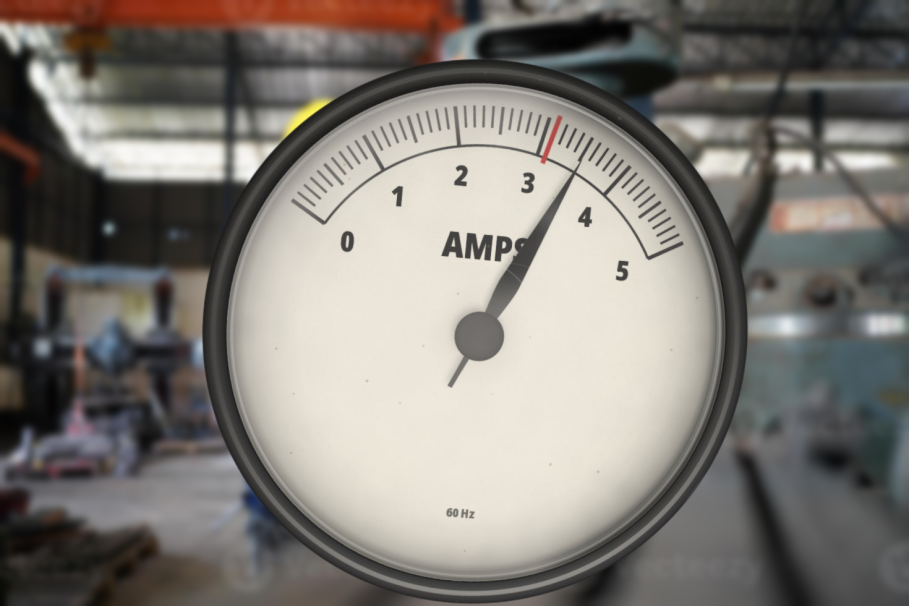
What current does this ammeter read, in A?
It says 3.5 A
